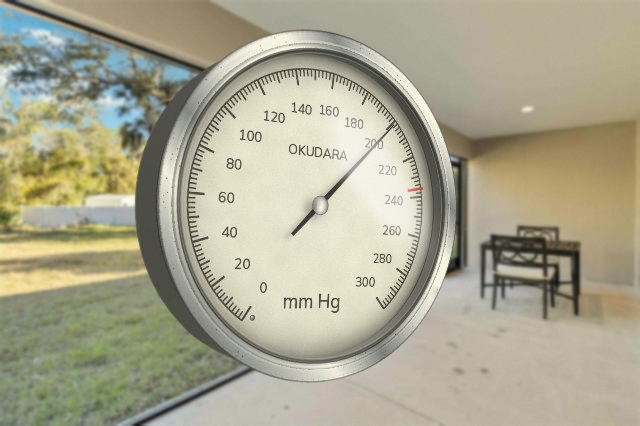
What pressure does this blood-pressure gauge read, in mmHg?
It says 200 mmHg
